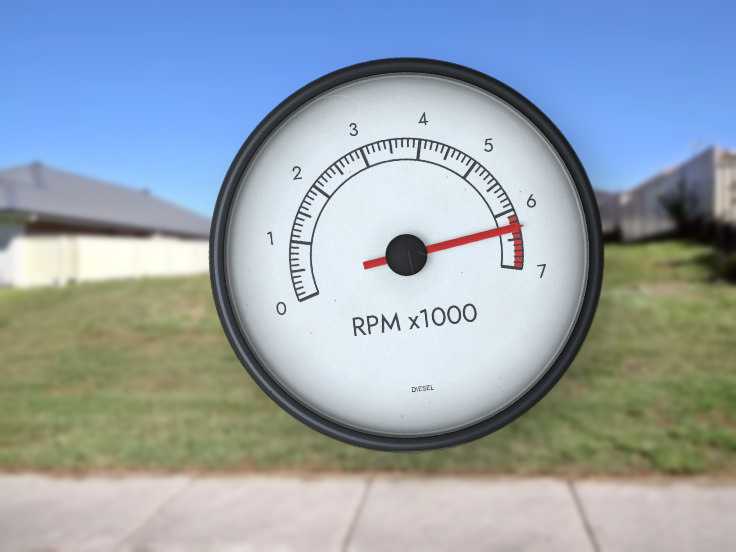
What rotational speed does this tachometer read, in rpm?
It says 6300 rpm
